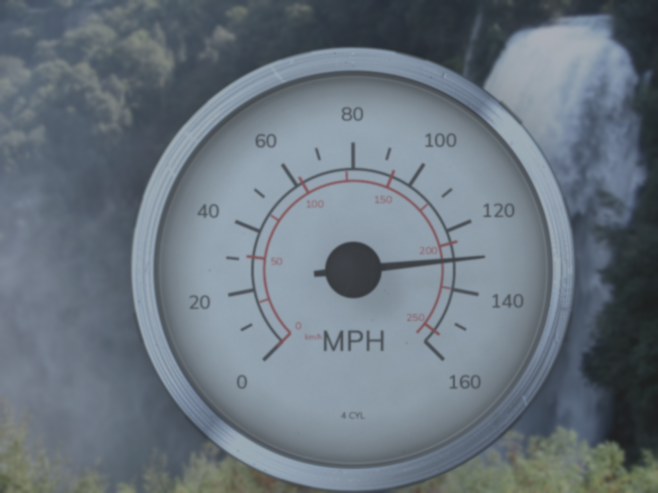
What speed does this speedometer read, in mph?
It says 130 mph
